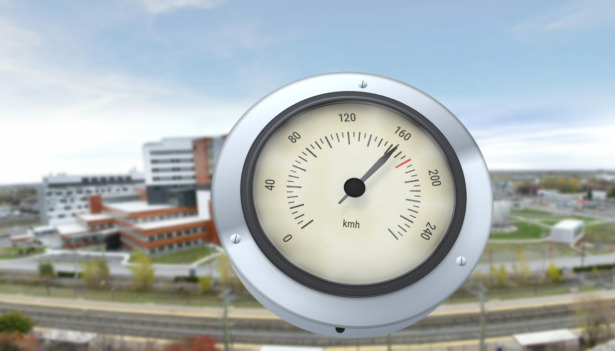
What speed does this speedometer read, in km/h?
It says 165 km/h
